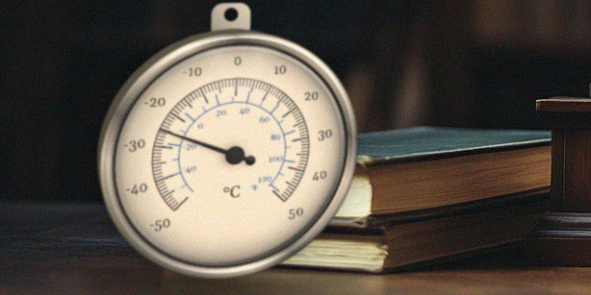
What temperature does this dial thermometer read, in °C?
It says -25 °C
